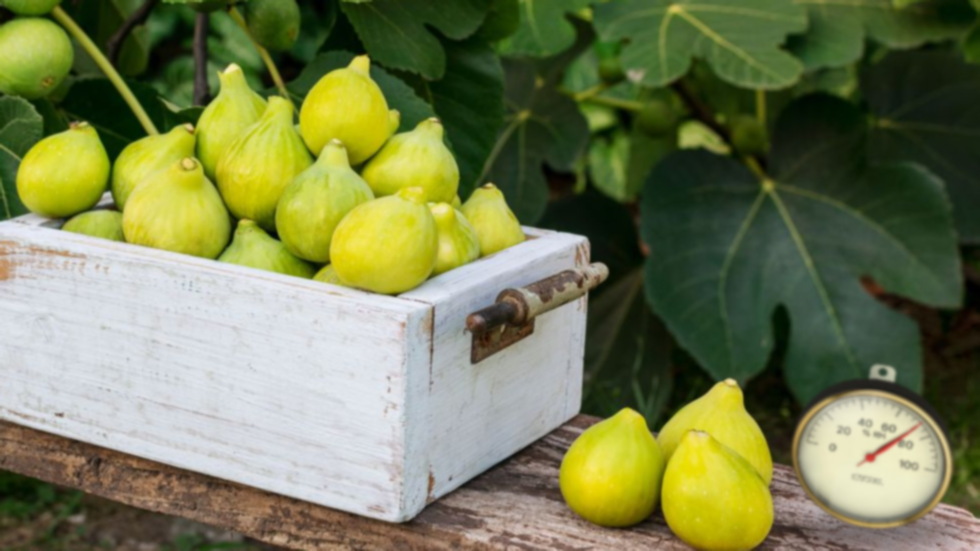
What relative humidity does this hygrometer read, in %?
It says 72 %
